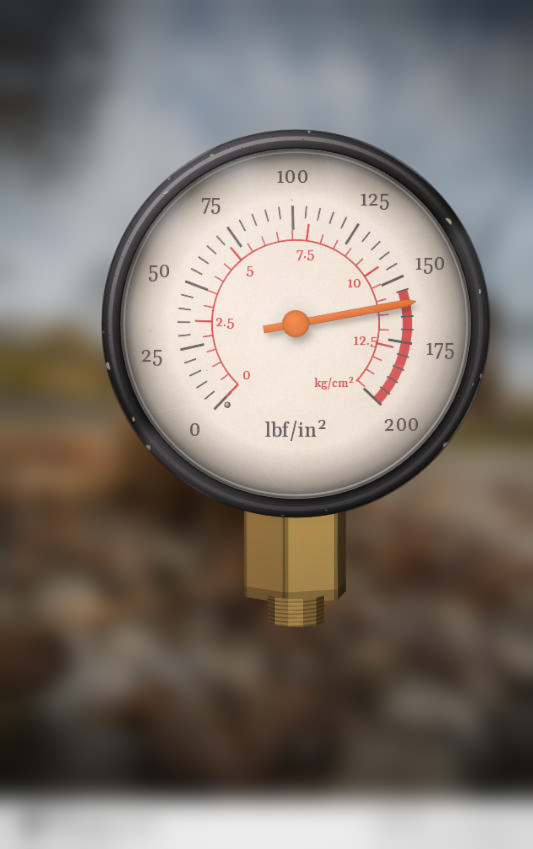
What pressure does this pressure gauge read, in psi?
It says 160 psi
